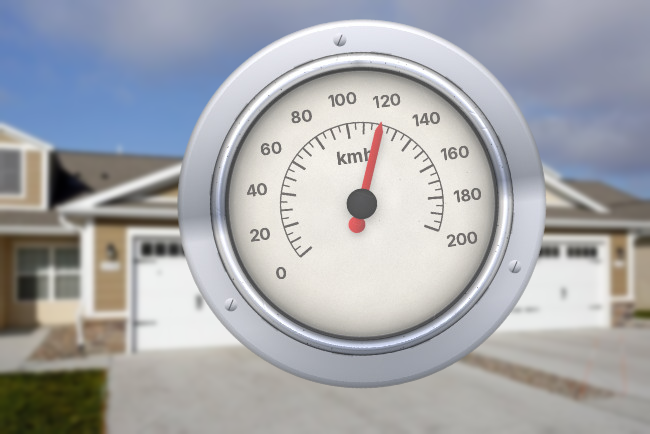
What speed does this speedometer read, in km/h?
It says 120 km/h
